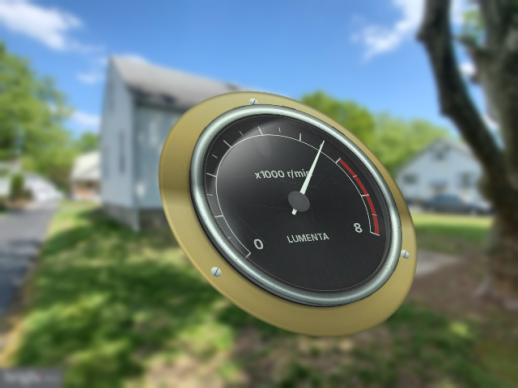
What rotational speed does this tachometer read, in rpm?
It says 5500 rpm
